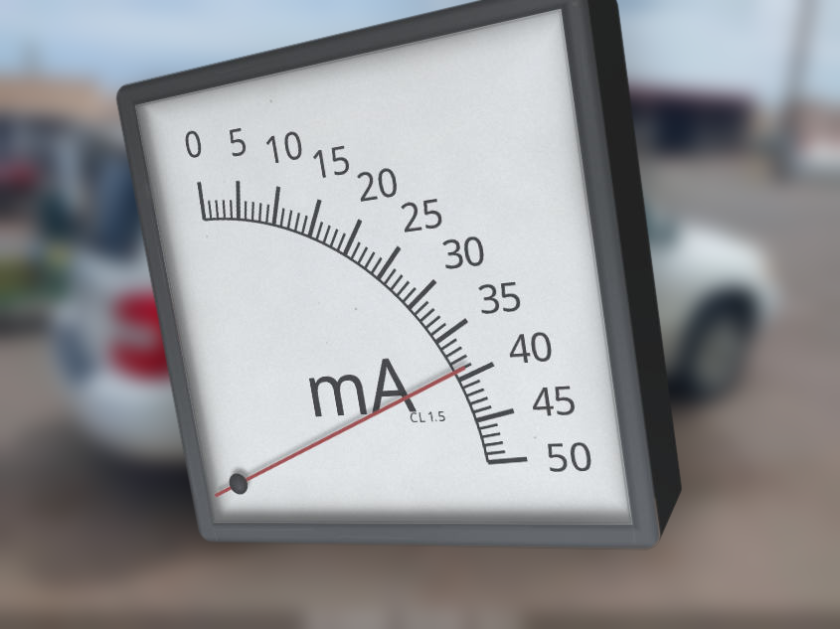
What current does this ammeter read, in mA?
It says 39 mA
